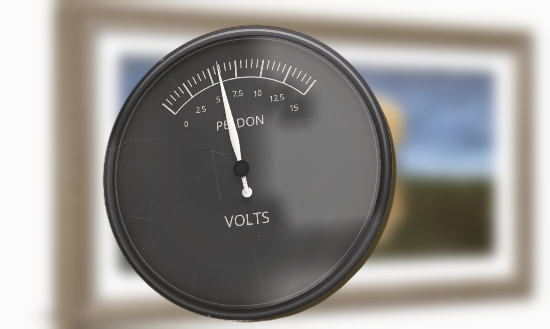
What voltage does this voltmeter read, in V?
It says 6 V
